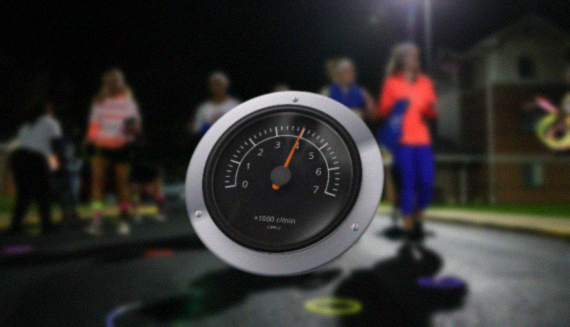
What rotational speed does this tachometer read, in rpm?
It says 4000 rpm
